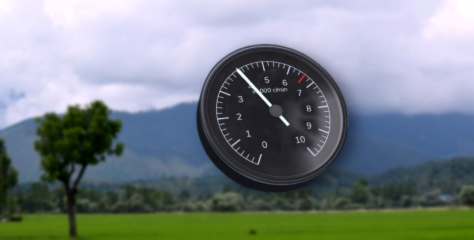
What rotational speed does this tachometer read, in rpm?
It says 4000 rpm
